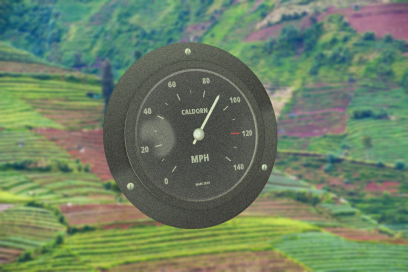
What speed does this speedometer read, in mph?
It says 90 mph
